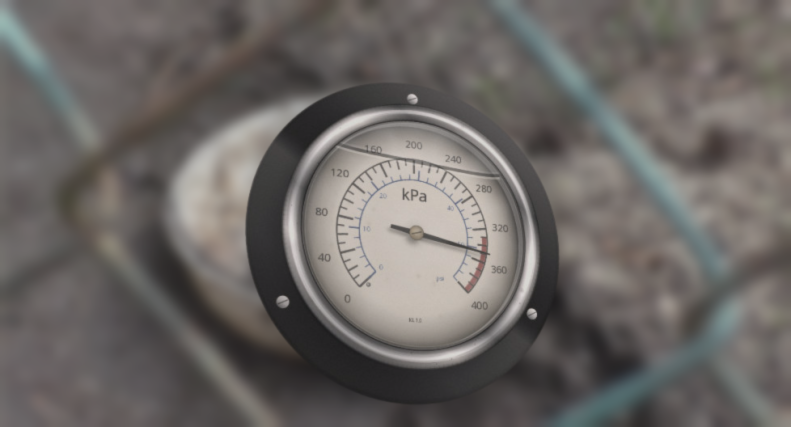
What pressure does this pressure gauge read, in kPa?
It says 350 kPa
